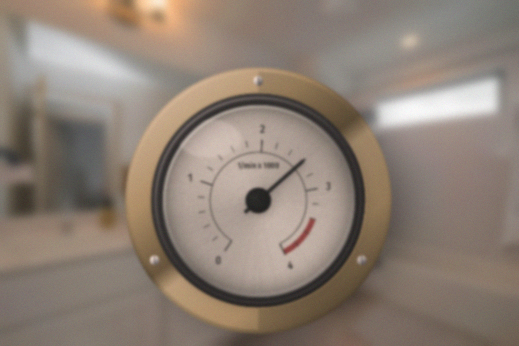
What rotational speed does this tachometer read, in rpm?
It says 2600 rpm
